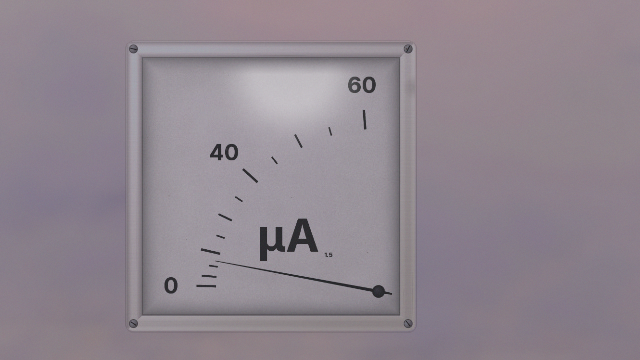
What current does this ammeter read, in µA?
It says 17.5 µA
